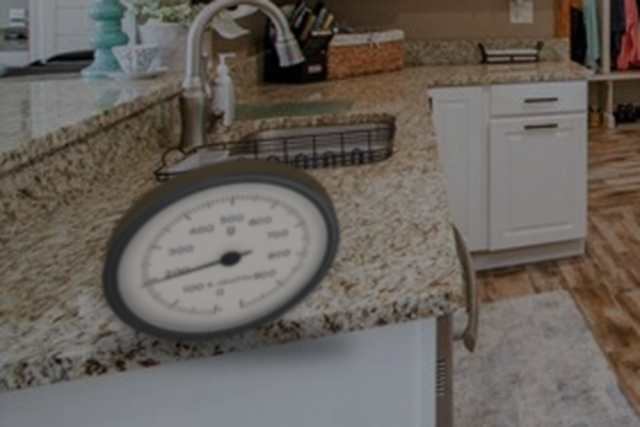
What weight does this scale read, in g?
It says 200 g
